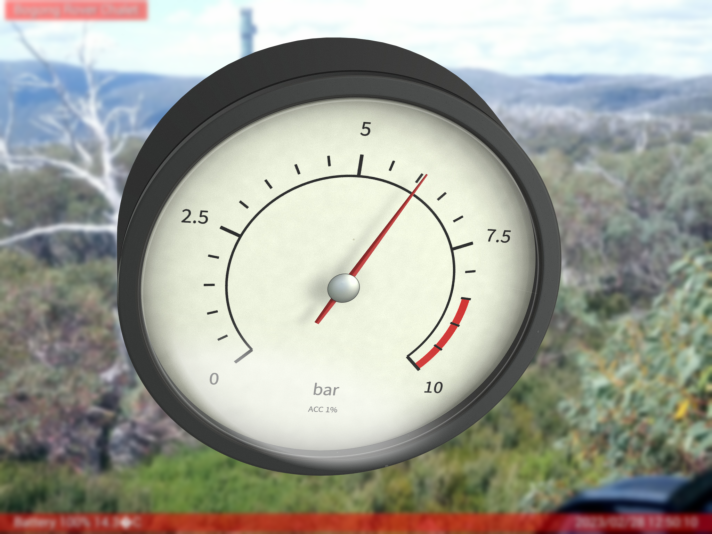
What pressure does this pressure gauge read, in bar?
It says 6 bar
